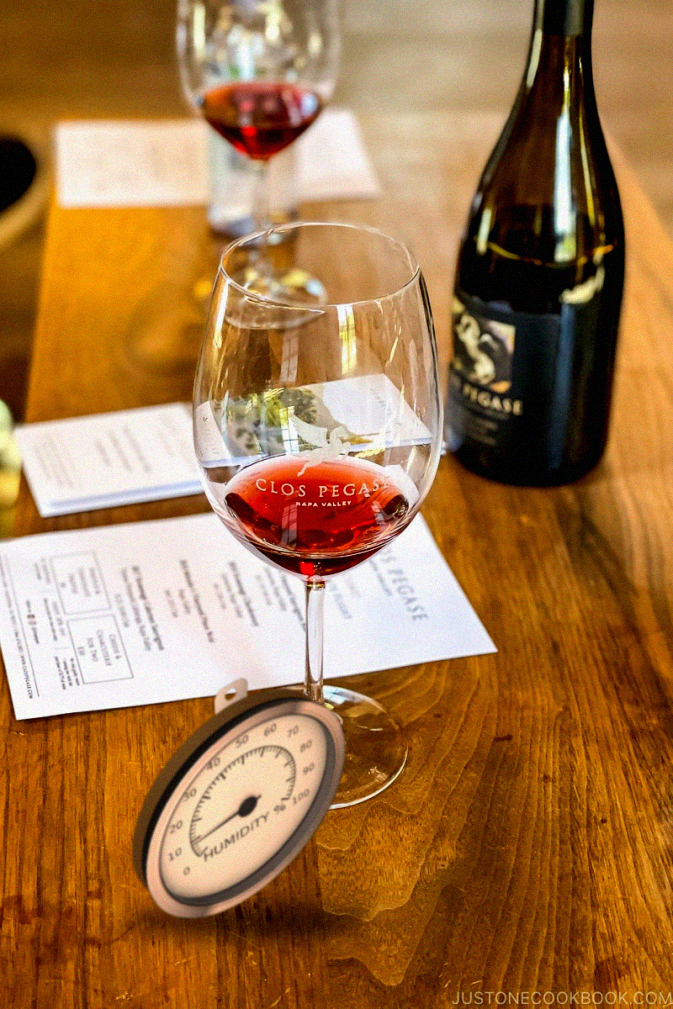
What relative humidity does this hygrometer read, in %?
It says 10 %
